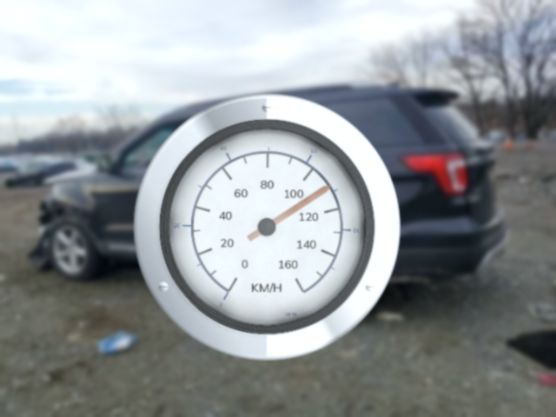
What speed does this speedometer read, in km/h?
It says 110 km/h
